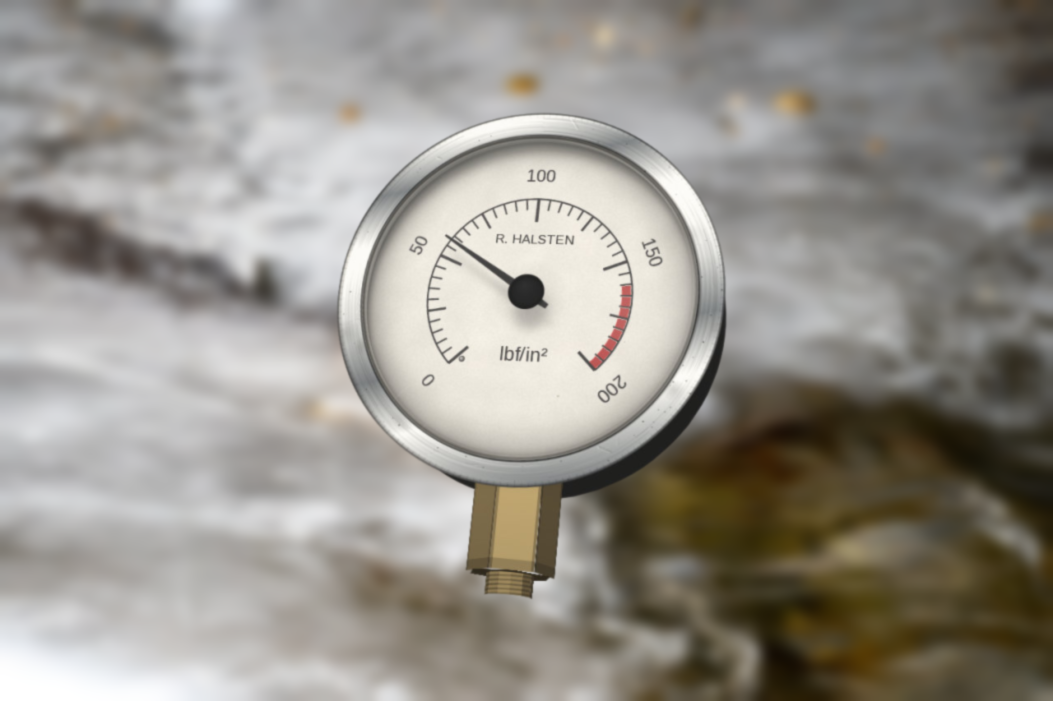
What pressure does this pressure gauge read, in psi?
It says 57.5 psi
